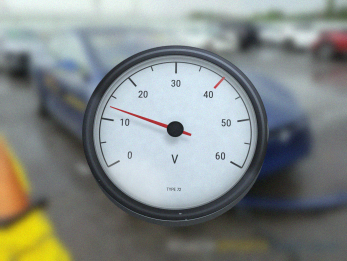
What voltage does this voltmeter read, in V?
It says 12.5 V
